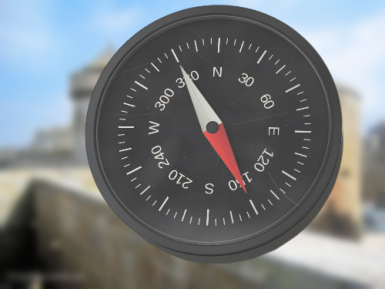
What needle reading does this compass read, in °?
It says 150 °
